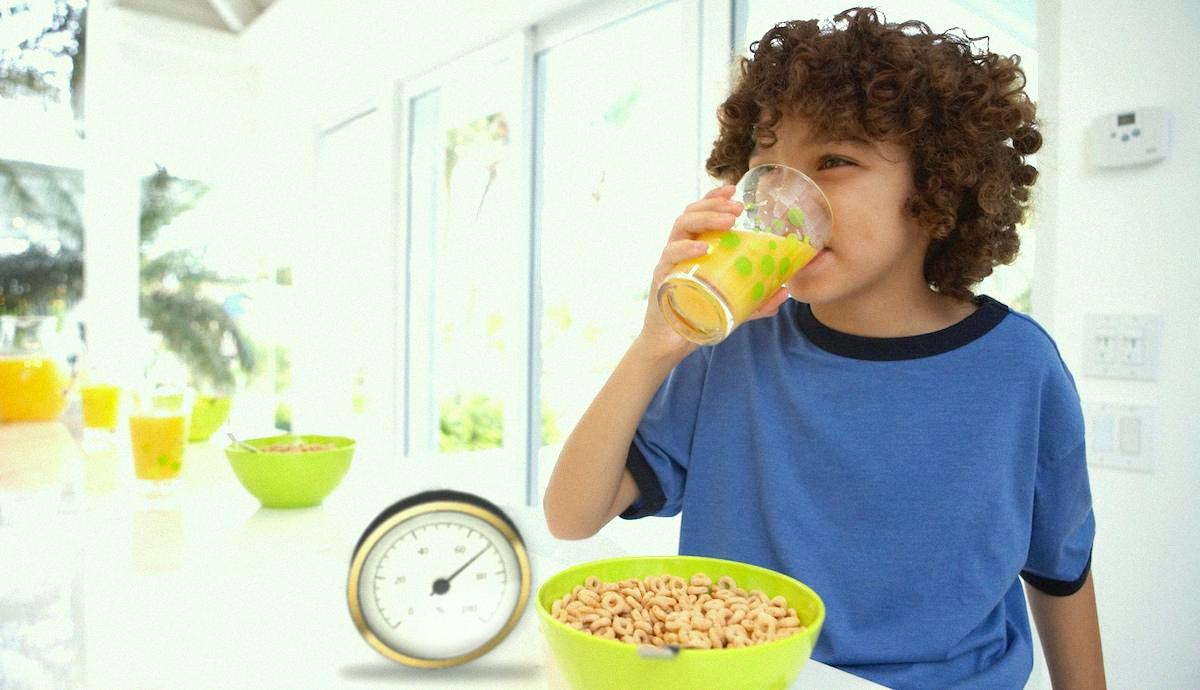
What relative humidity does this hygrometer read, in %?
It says 68 %
